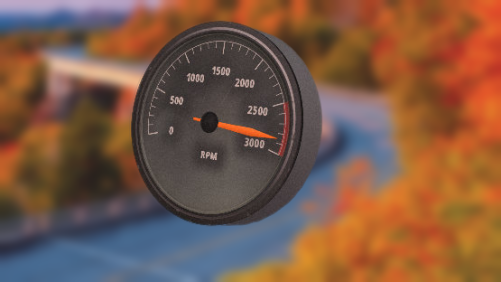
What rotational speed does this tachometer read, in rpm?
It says 2850 rpm
